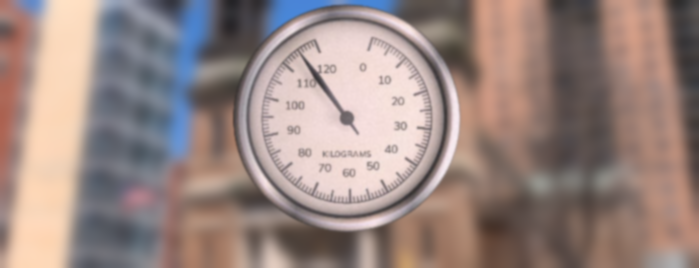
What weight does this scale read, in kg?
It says 115 kg
